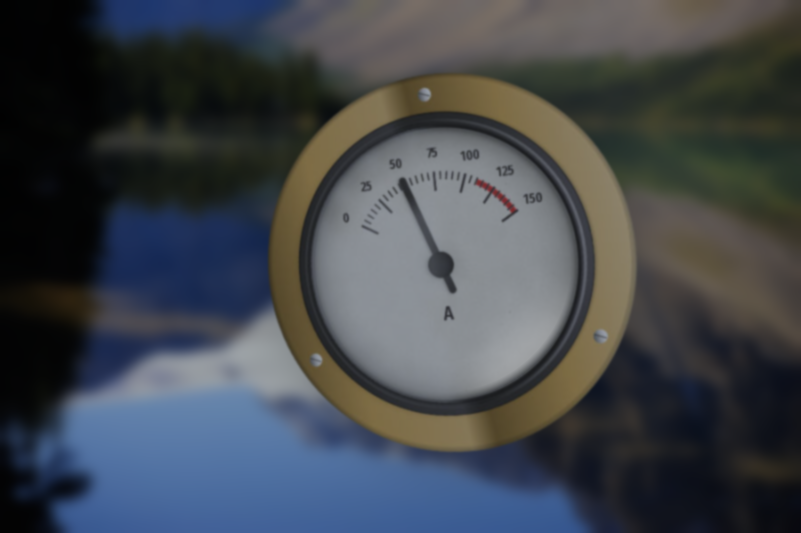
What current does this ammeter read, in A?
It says 50 A
